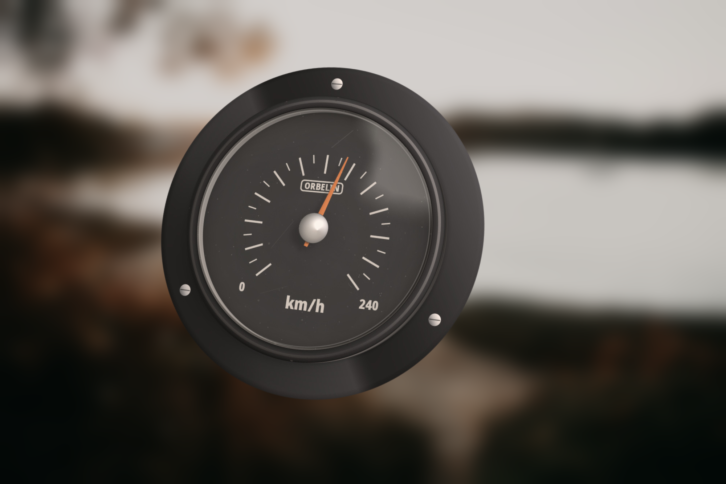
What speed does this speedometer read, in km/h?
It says 135 km/h
